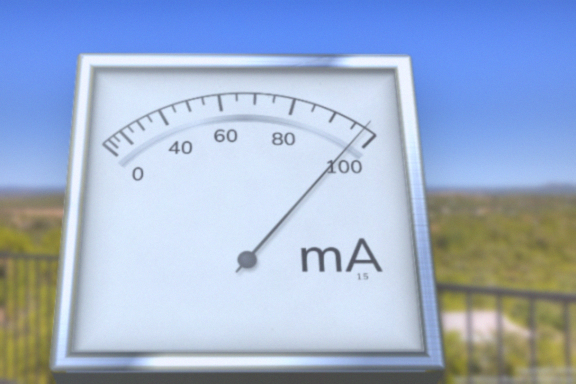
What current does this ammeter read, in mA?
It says 97.5 mA
